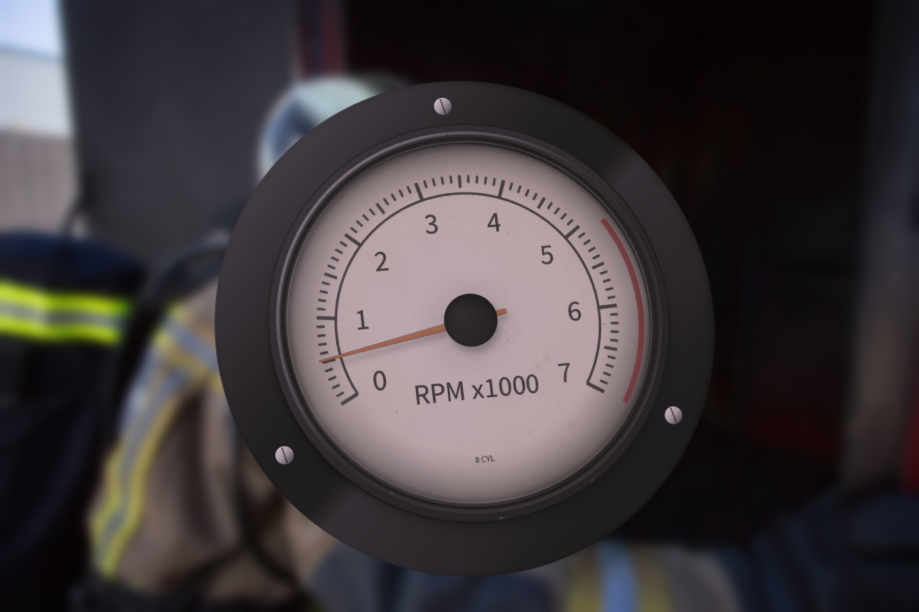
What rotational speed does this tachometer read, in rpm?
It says 500 rpm
